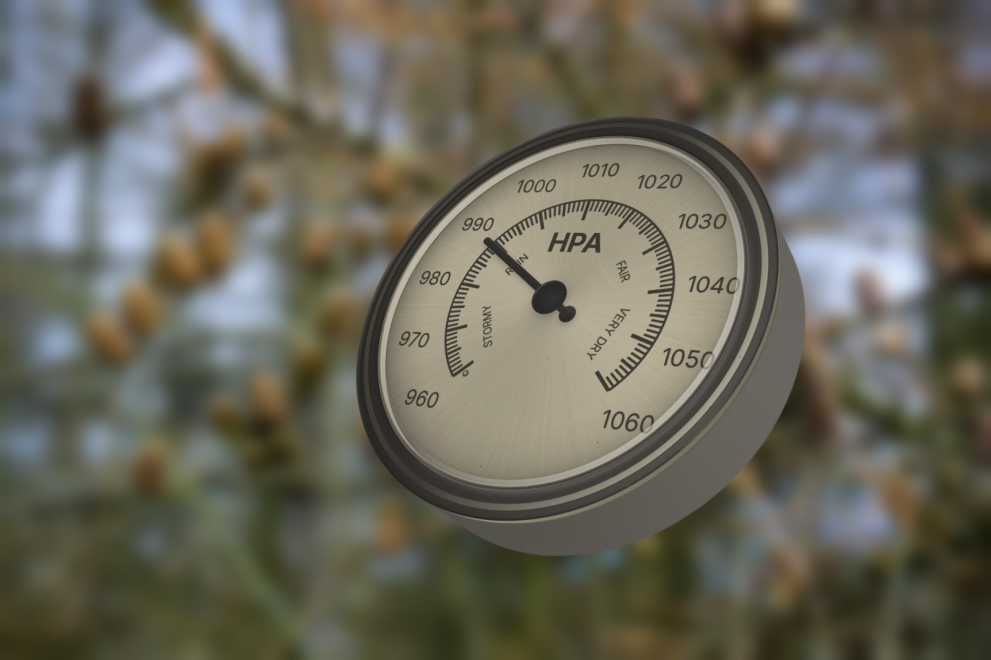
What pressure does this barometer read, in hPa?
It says 989 hPa
